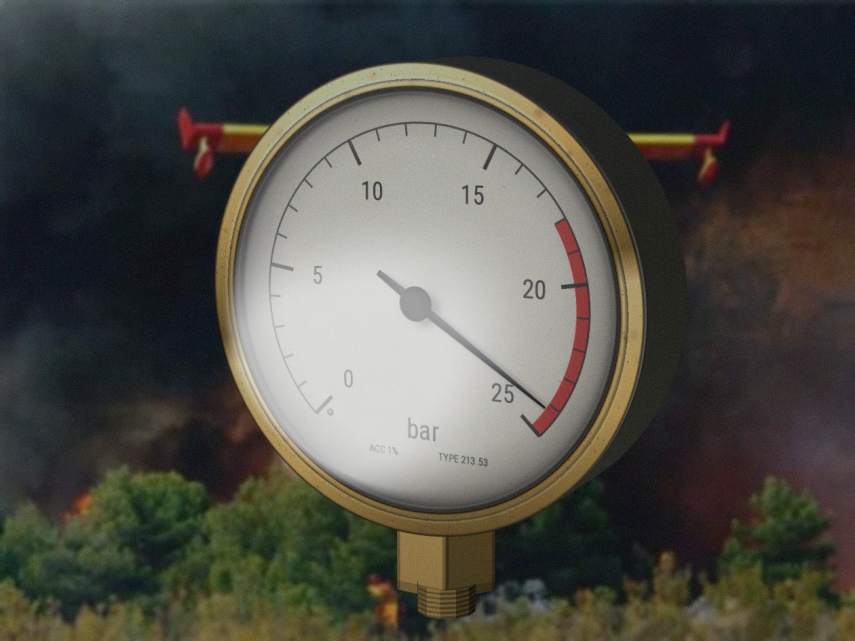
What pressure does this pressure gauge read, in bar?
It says 24 bar
